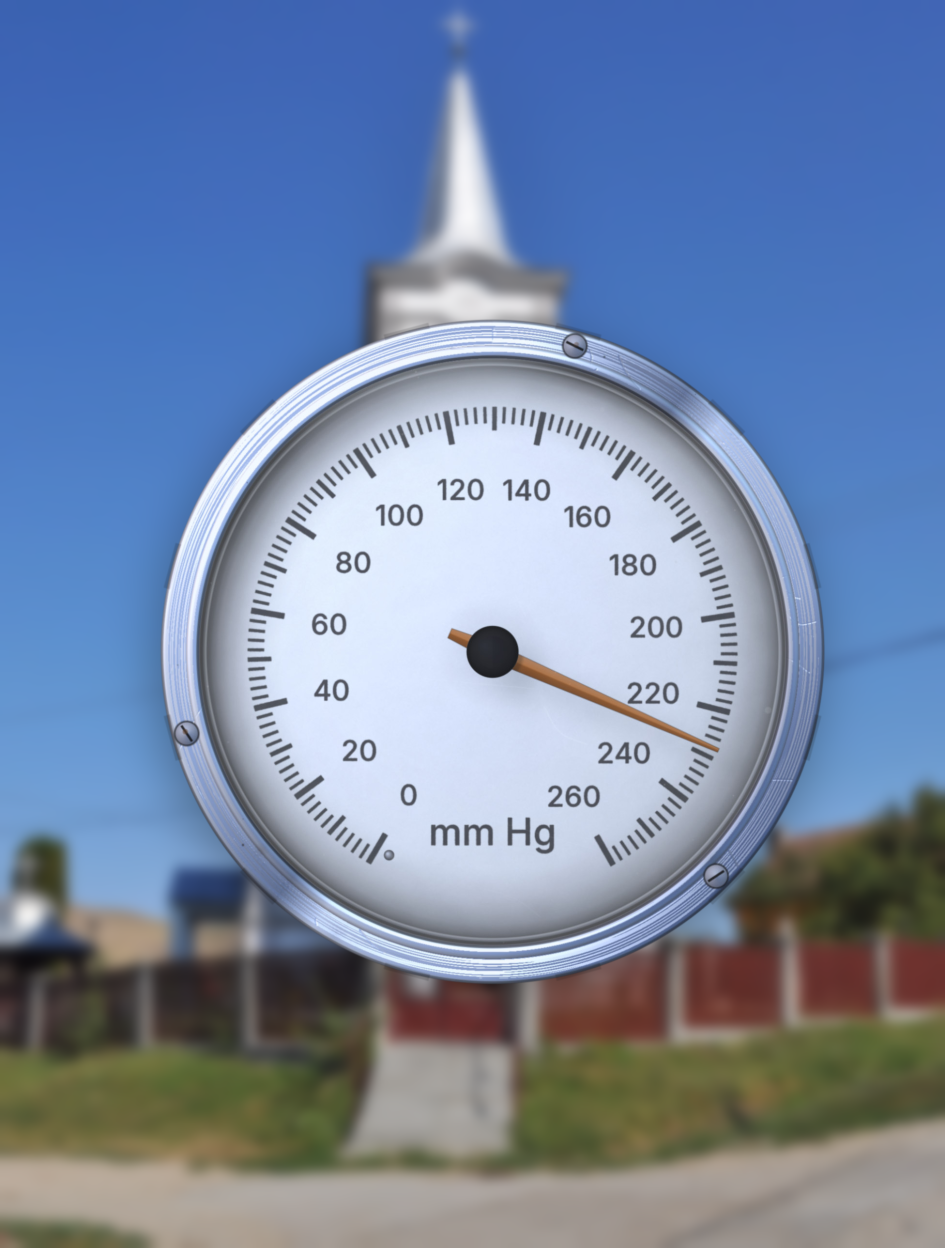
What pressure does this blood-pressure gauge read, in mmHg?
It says 228 mmHg
